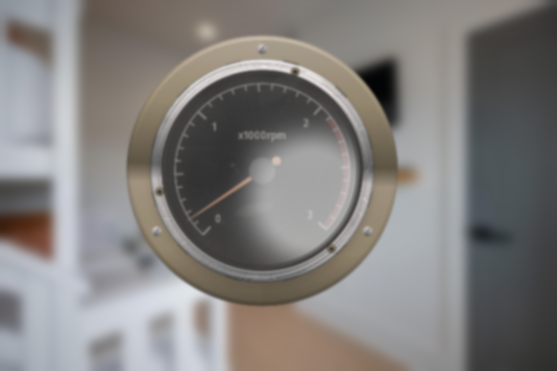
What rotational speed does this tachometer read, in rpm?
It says 150 rpm
